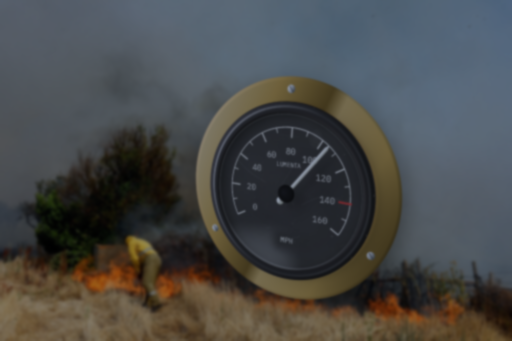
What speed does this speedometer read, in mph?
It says 105 mph
